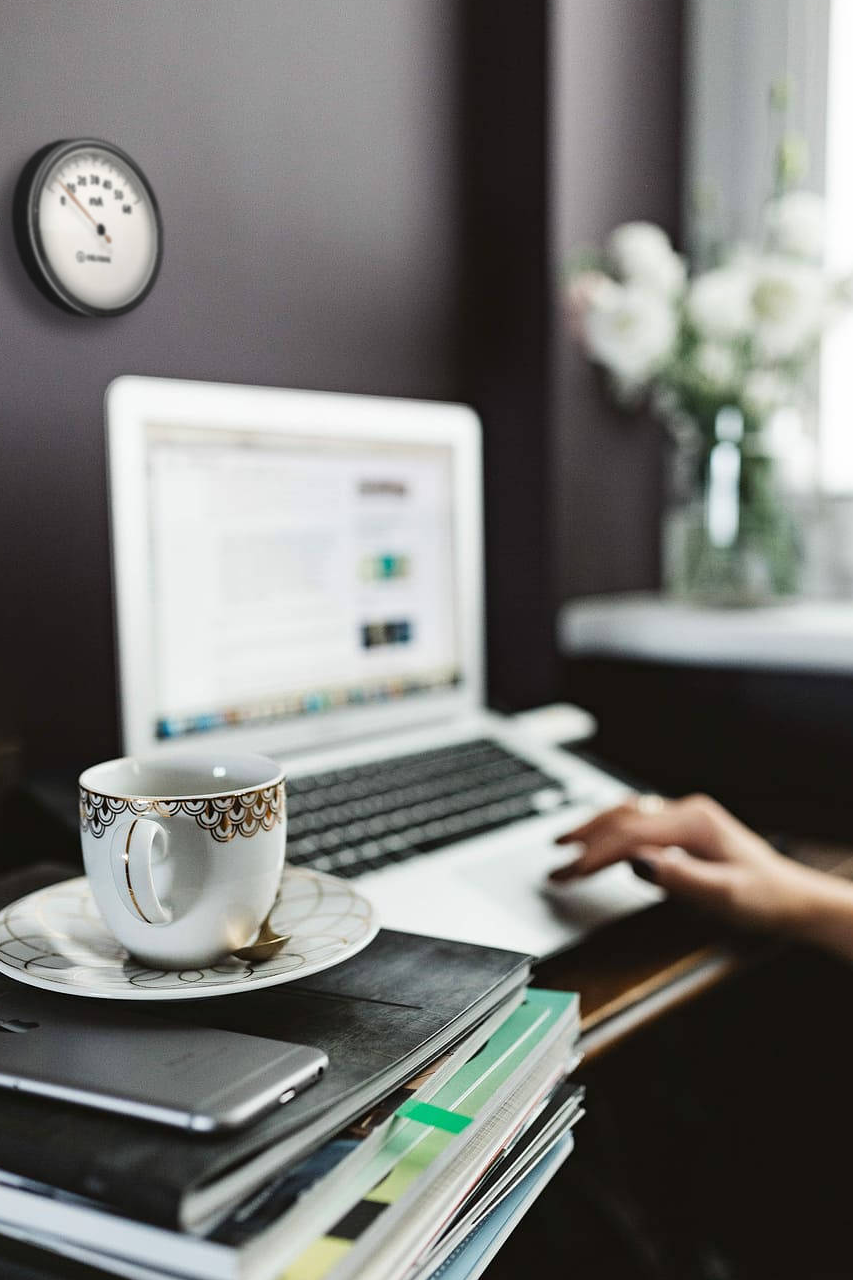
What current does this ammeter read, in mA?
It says 5 mA
